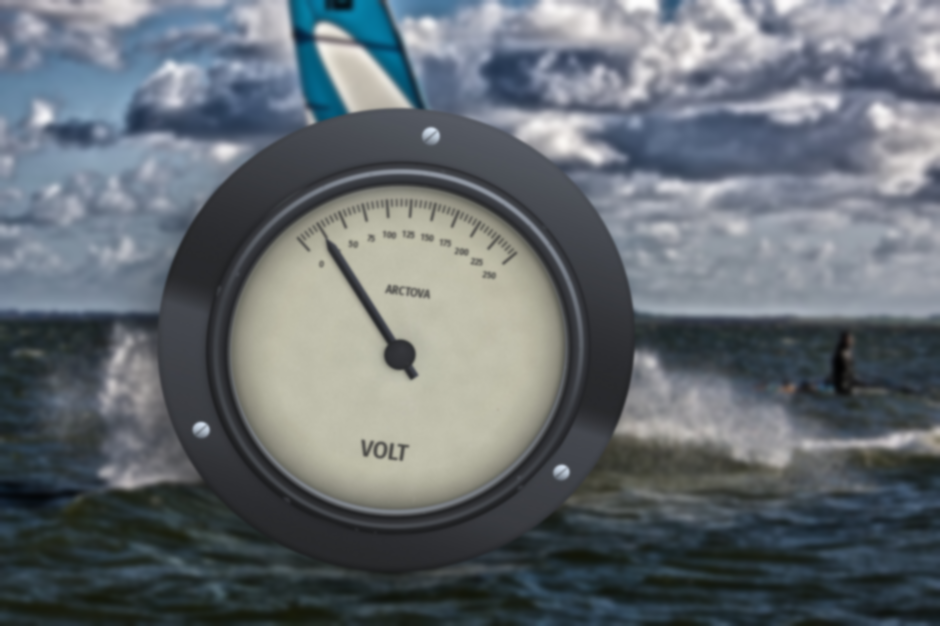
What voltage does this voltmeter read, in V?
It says 25 V
